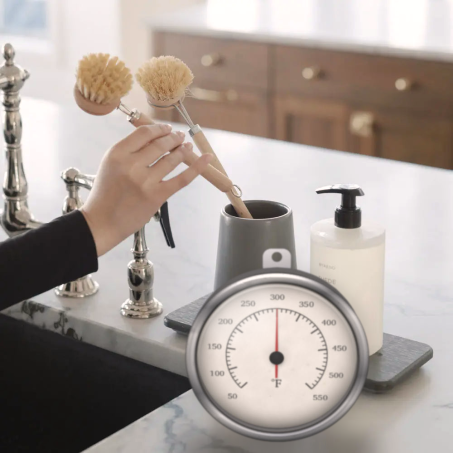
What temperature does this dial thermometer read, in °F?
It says 300 °F
